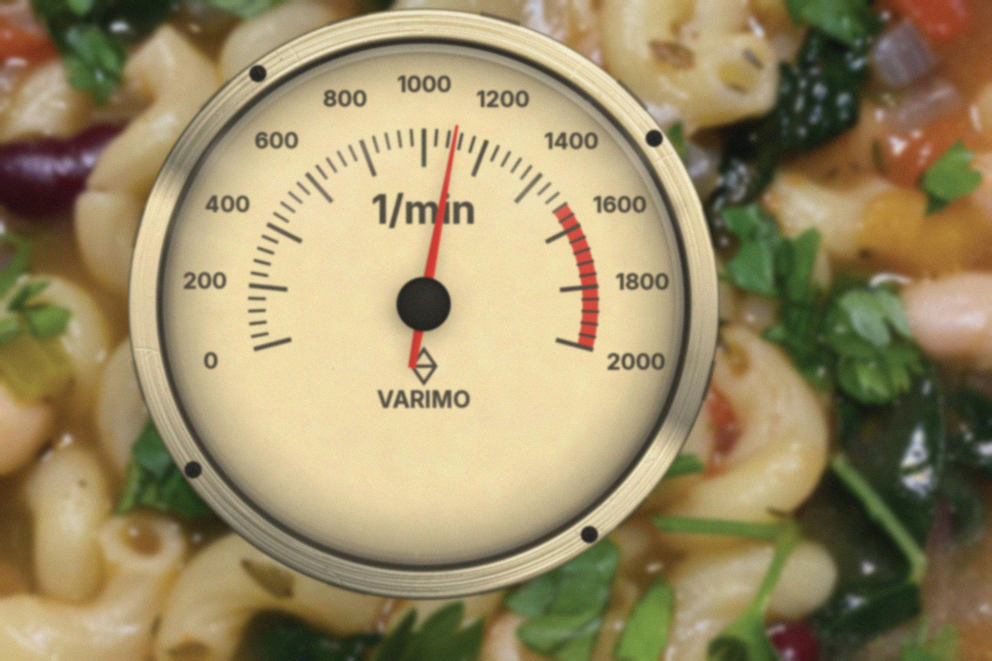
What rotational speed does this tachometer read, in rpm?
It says 1100 rpm
